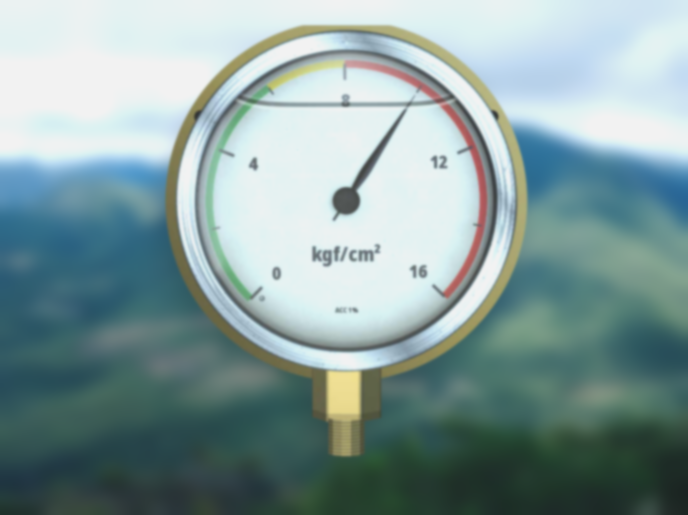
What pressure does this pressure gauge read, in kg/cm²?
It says 10 kg/cm²
